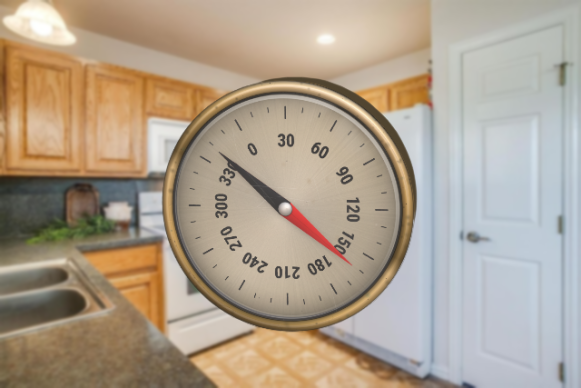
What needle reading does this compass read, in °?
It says 160 °
